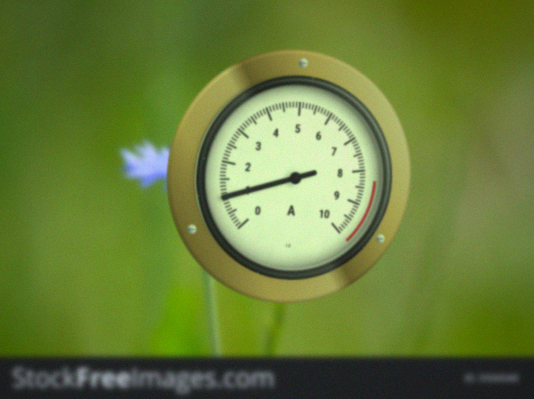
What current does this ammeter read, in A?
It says 1 A
